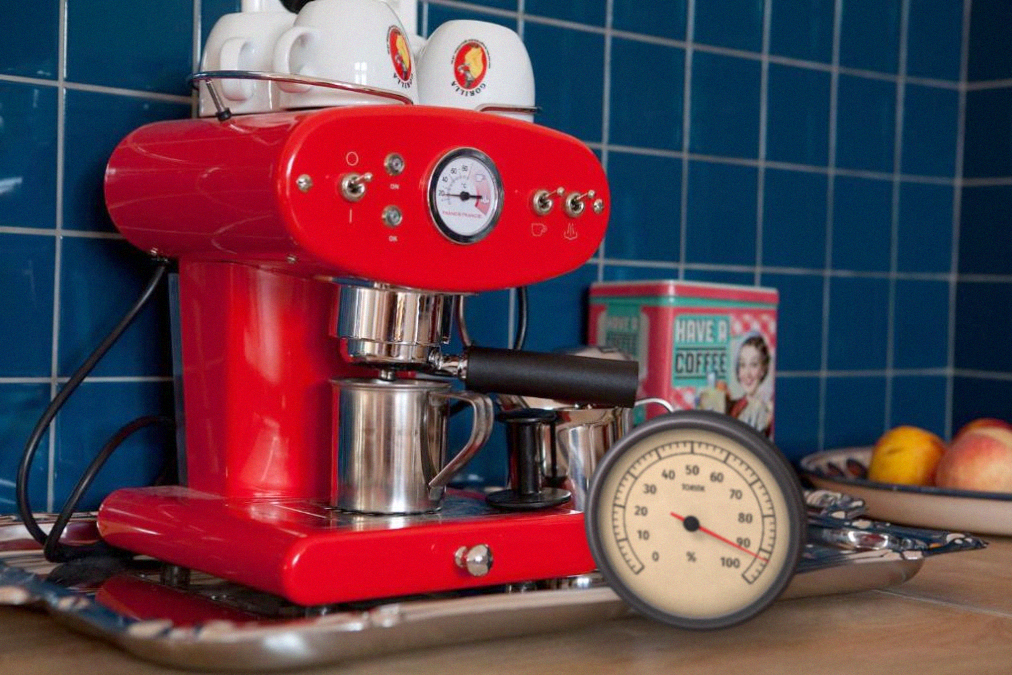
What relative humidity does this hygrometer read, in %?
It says 92 %
